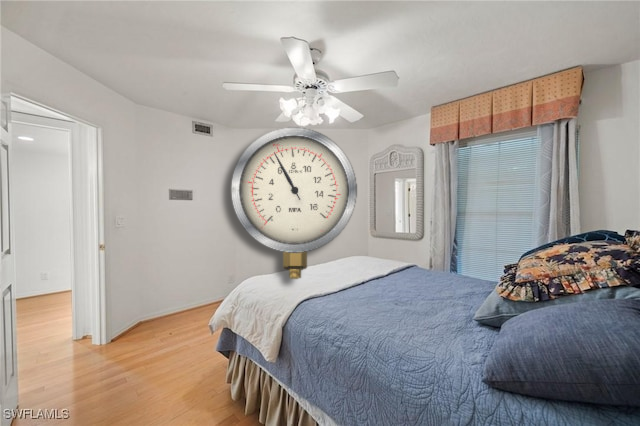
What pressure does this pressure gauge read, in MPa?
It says 6.5 MPa
